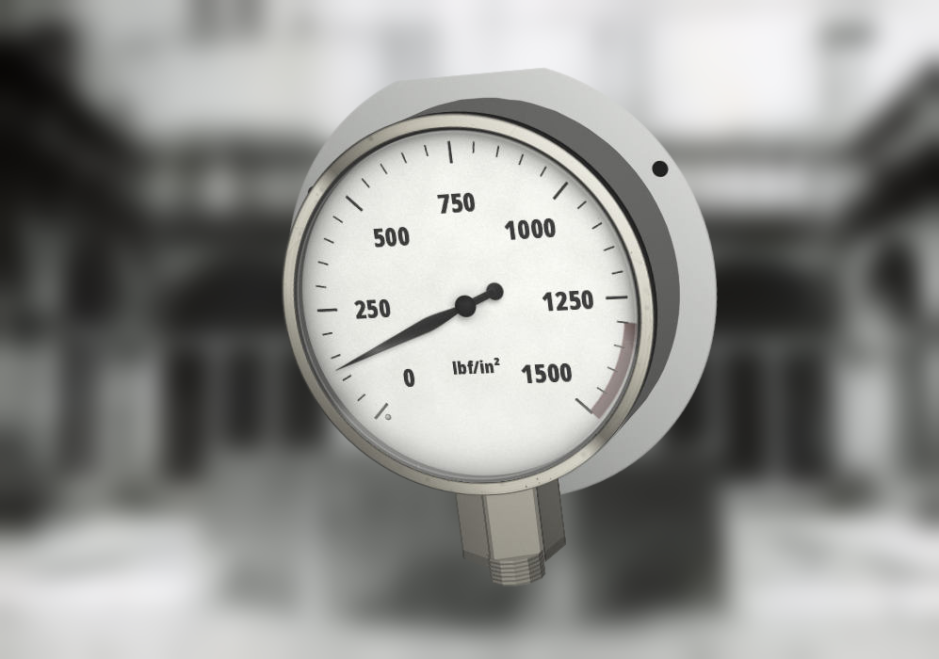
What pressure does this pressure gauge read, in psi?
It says 125 psi
